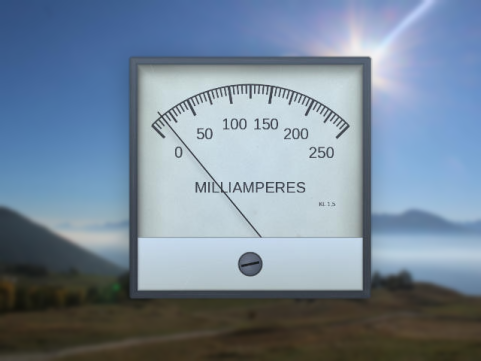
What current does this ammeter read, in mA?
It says 15 mA
